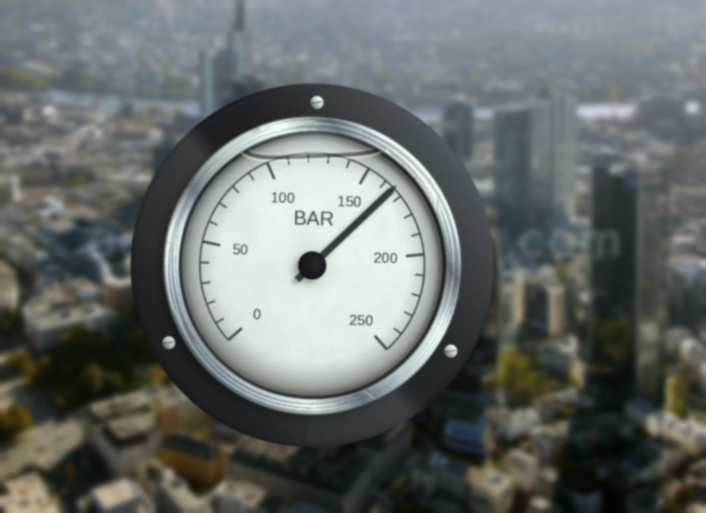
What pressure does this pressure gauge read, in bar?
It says 165 bar
